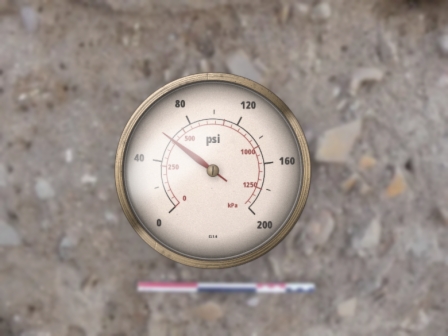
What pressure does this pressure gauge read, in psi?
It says 60 psi
